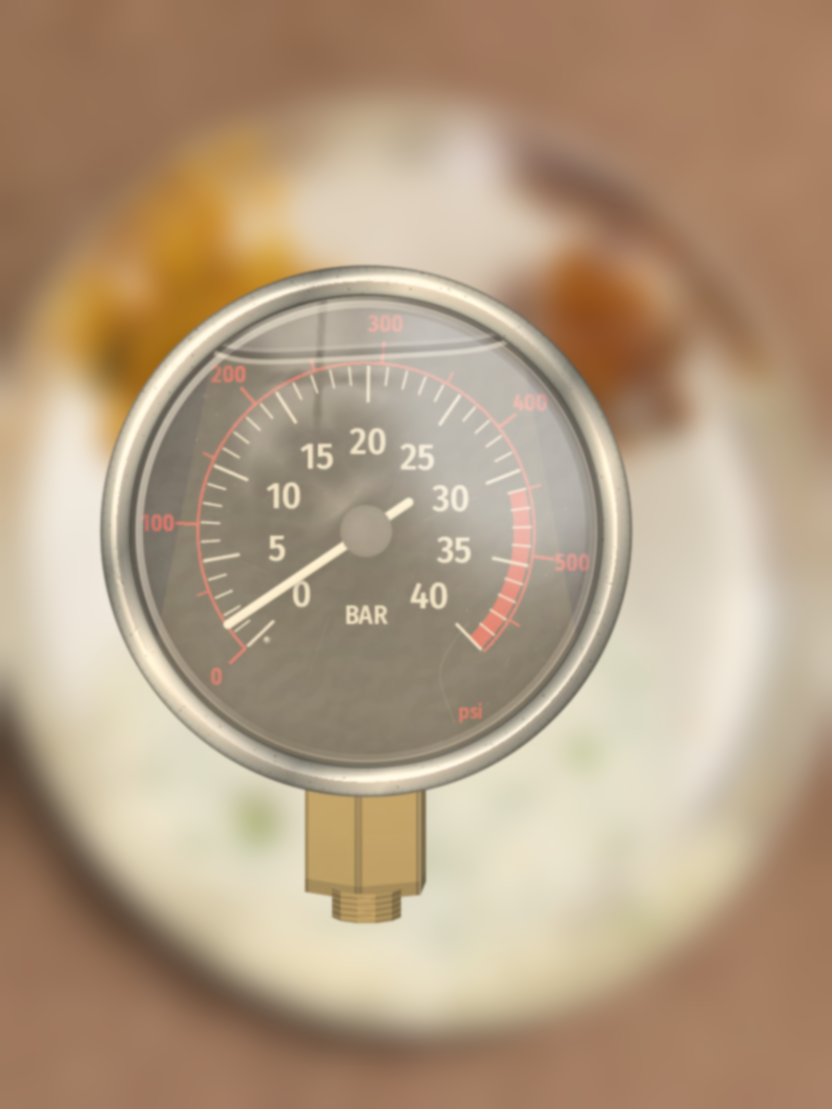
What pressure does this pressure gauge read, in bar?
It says 1.5 bar
